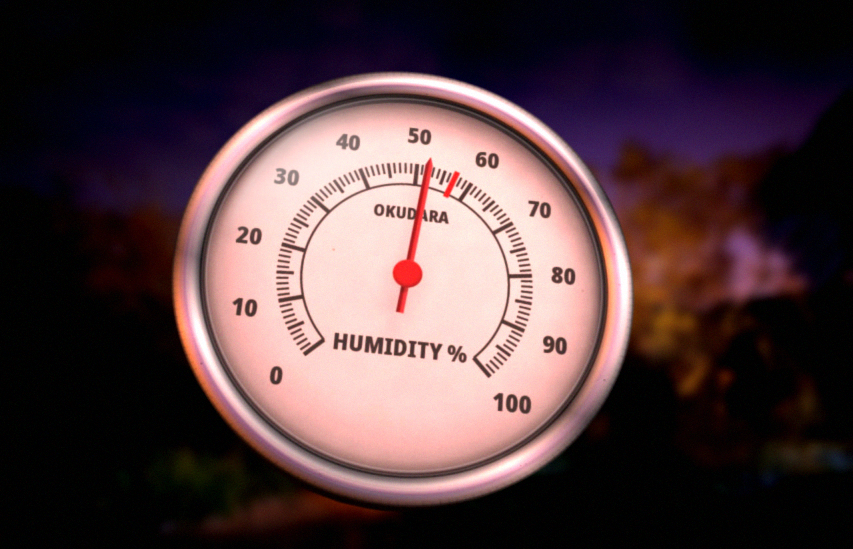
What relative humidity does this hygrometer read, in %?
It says 52 %
